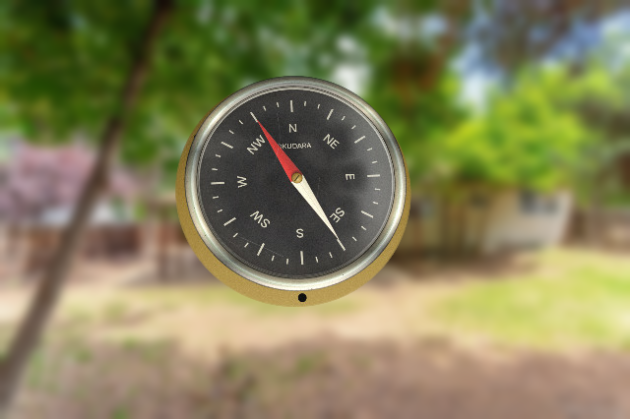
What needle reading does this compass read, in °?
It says 330 °
